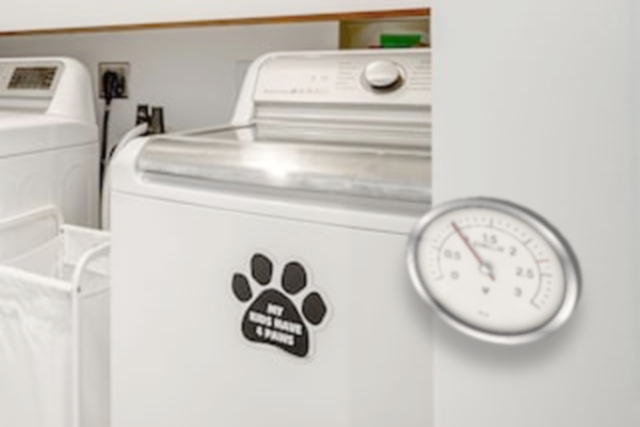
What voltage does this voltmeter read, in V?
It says 1 V
